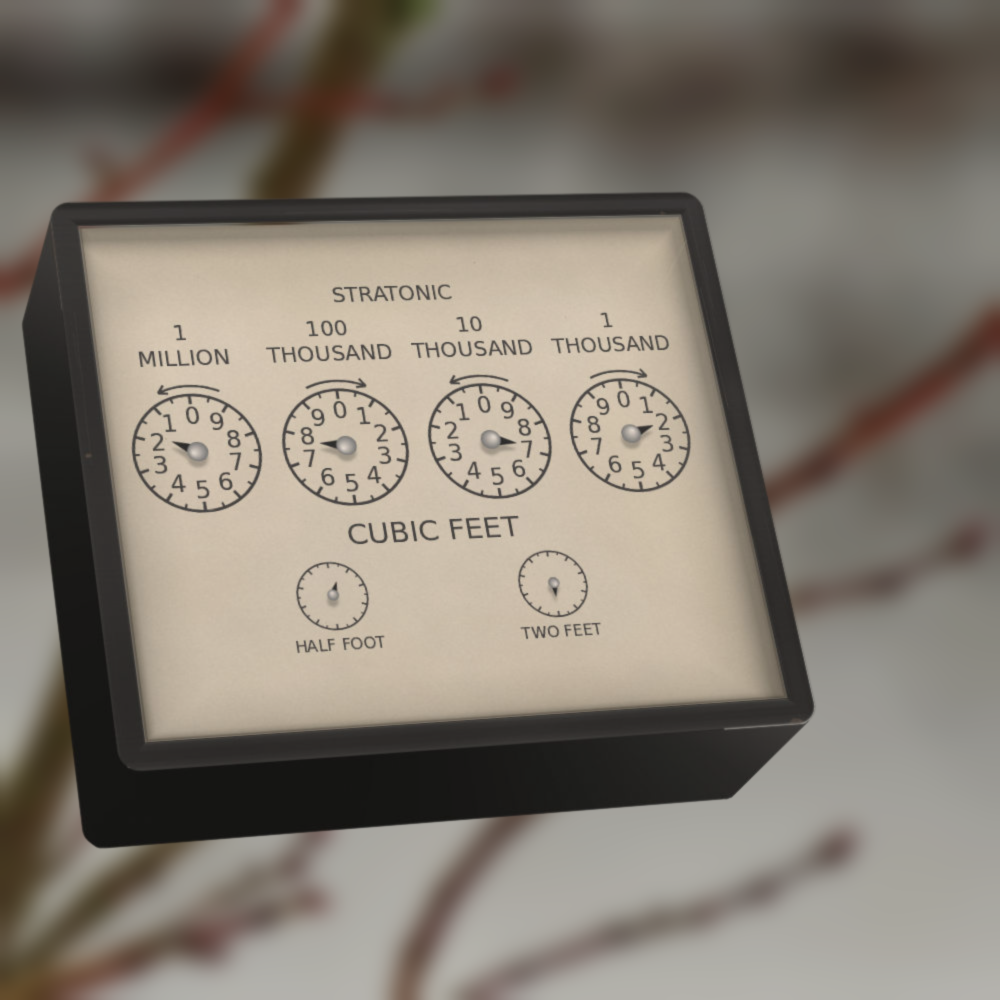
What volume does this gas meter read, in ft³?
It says 177200 ft³
